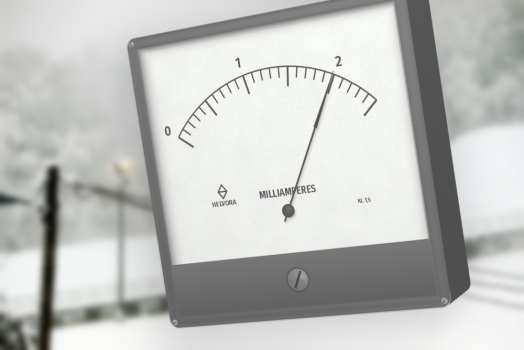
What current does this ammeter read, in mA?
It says 2 mA
